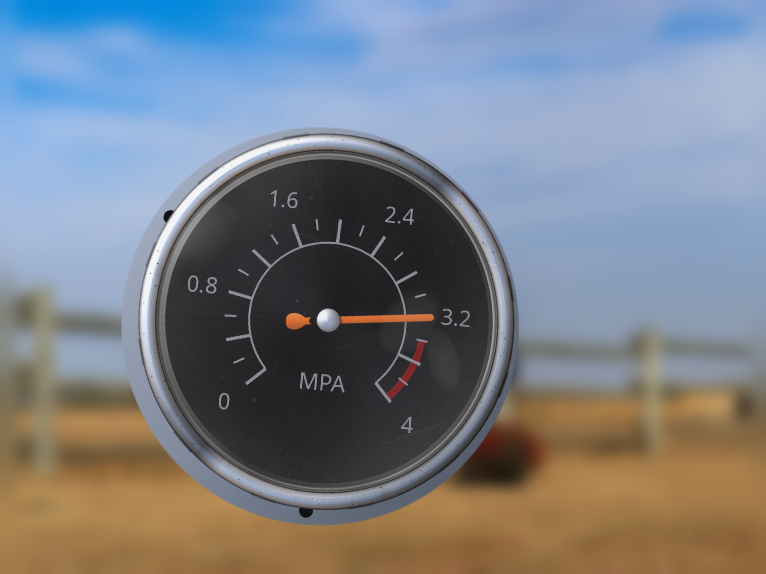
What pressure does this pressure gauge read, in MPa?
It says 3.2 MPa
